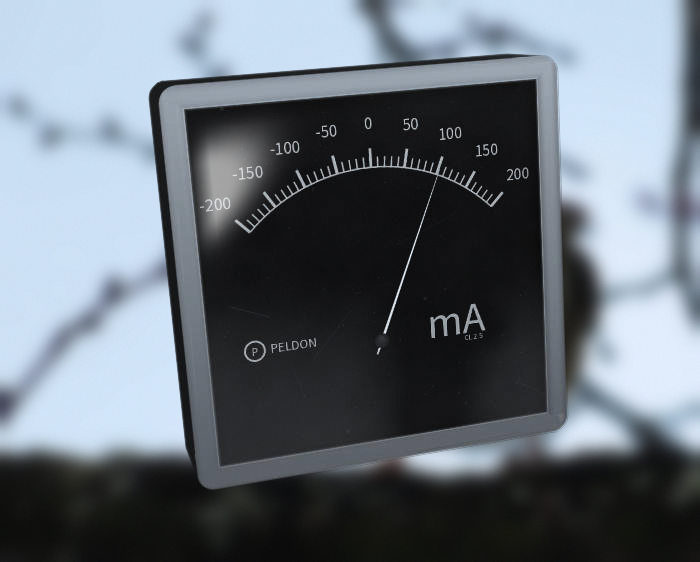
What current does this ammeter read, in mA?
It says 100 mA
